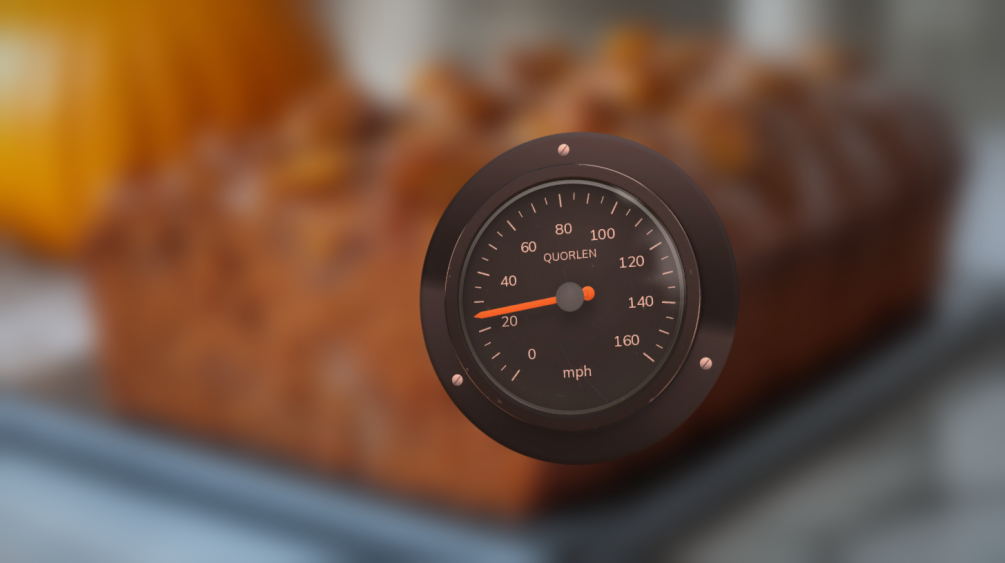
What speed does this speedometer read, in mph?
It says 25 mph
